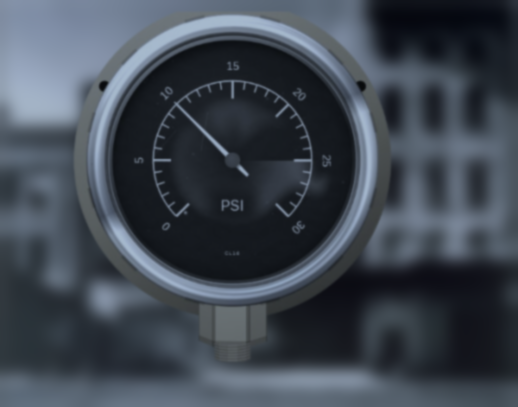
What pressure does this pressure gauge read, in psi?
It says 10 psi
